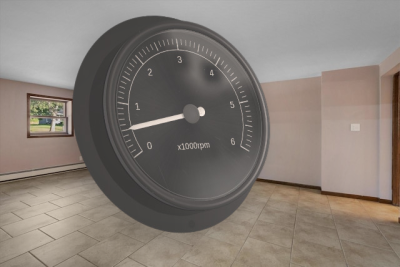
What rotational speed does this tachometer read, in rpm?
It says 500 rpm
